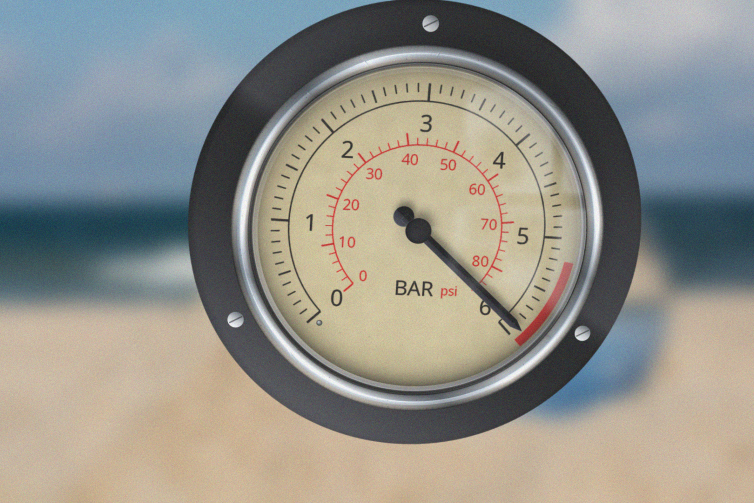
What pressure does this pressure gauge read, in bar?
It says 5.9 bar
